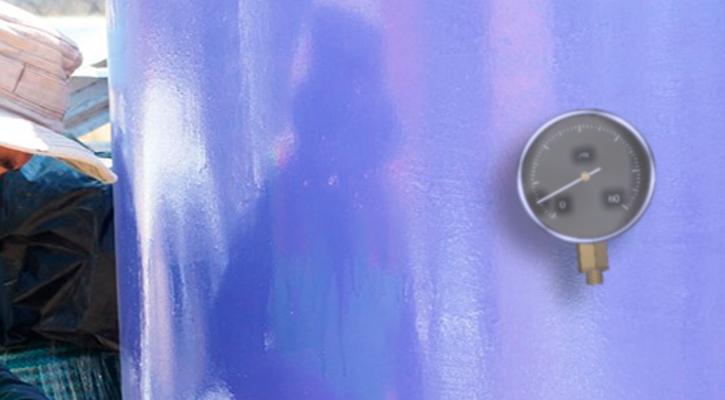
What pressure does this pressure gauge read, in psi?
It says 5 psi
